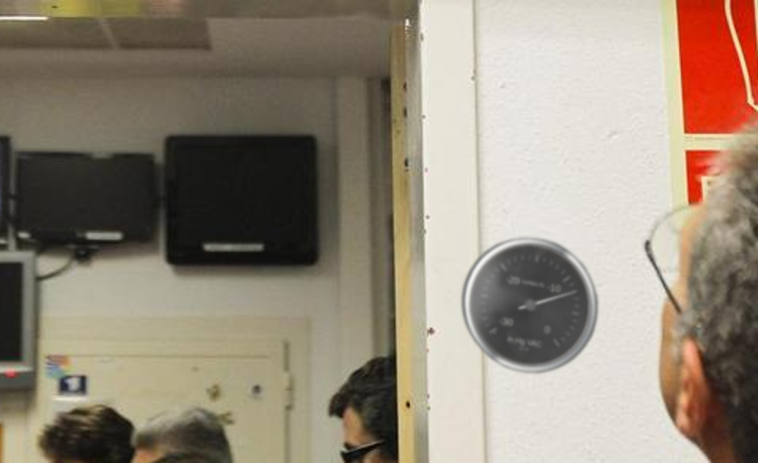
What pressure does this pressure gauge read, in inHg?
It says -8 inHg
